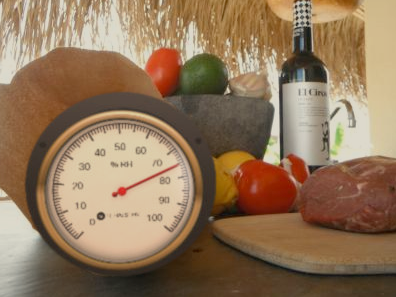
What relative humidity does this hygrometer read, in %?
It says 75 %
